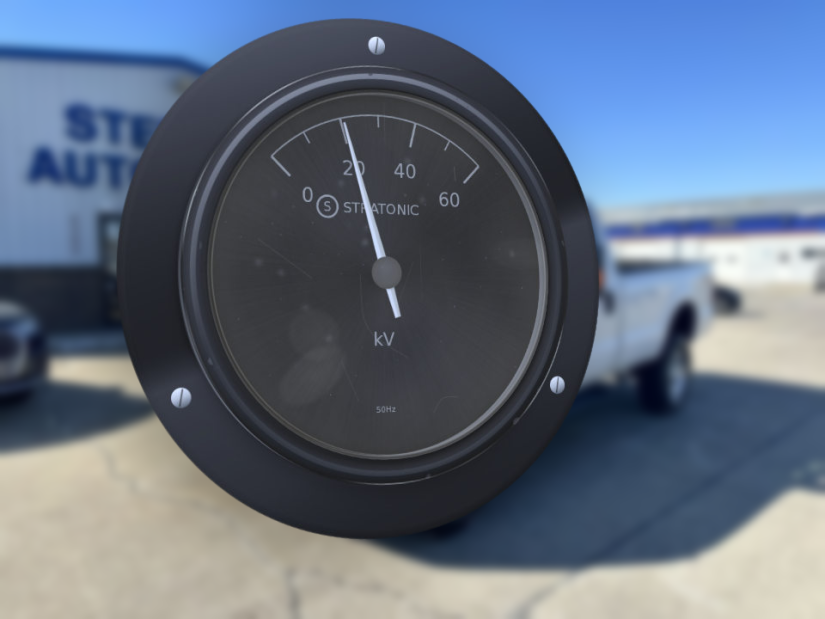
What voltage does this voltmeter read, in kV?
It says 20 kV
